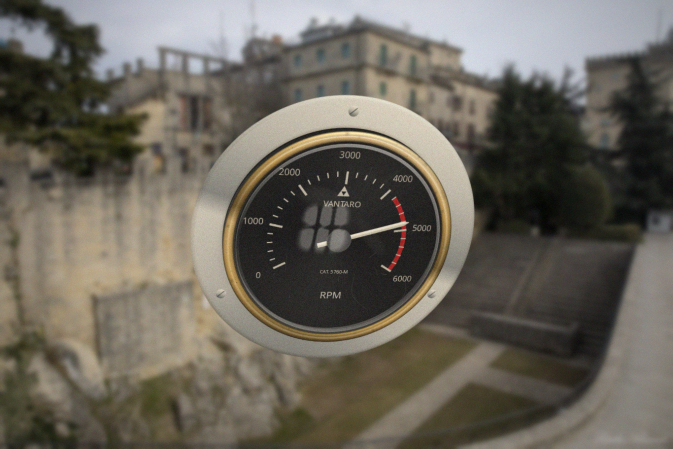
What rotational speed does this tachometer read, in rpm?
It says 4800 rpm
